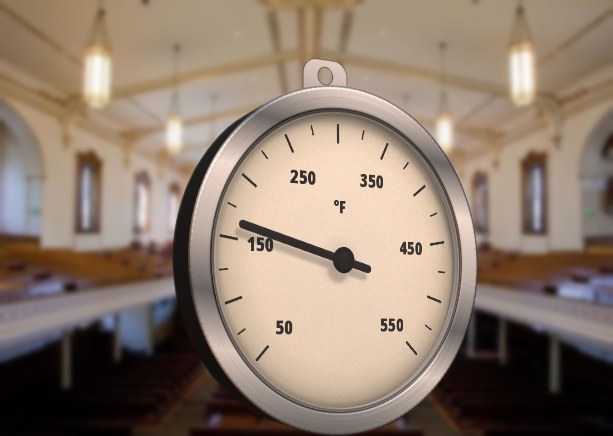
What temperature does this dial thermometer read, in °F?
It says 162.5 °F
